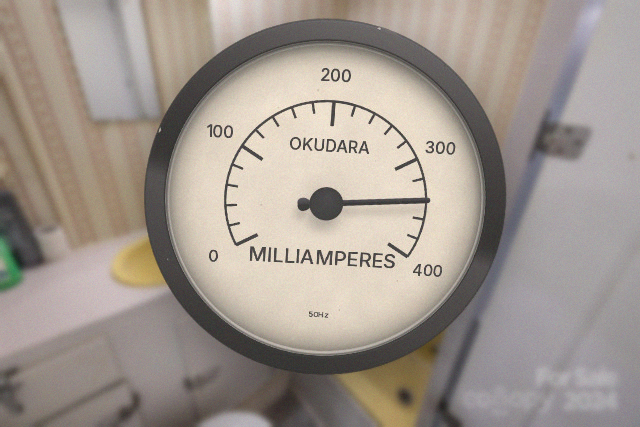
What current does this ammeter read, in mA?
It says 340 mA
